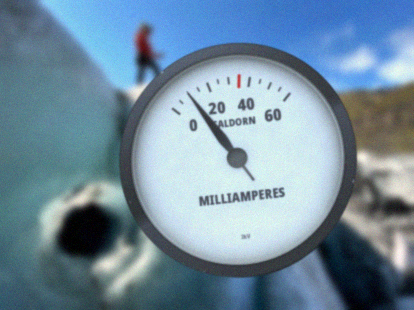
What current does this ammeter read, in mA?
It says 10 mA
